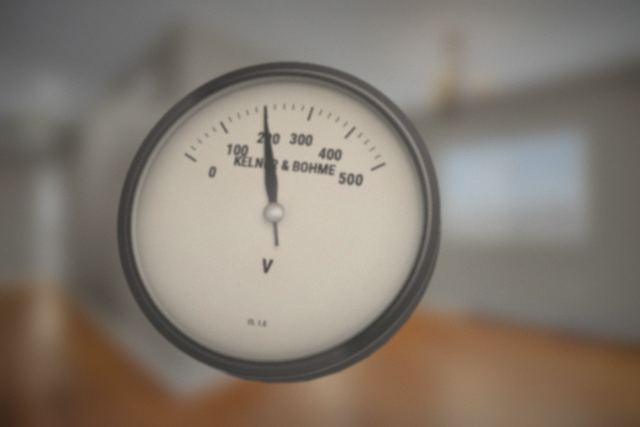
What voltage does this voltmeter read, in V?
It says 200 V
